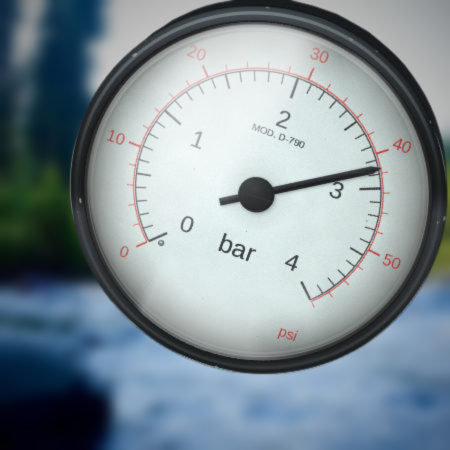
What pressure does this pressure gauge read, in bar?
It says 2.85 bar
